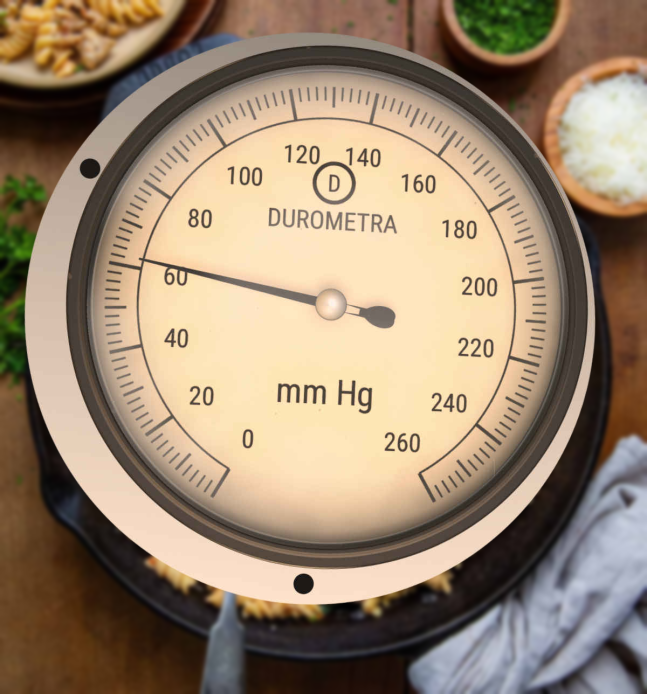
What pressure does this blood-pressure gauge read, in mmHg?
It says 62 mmHg
